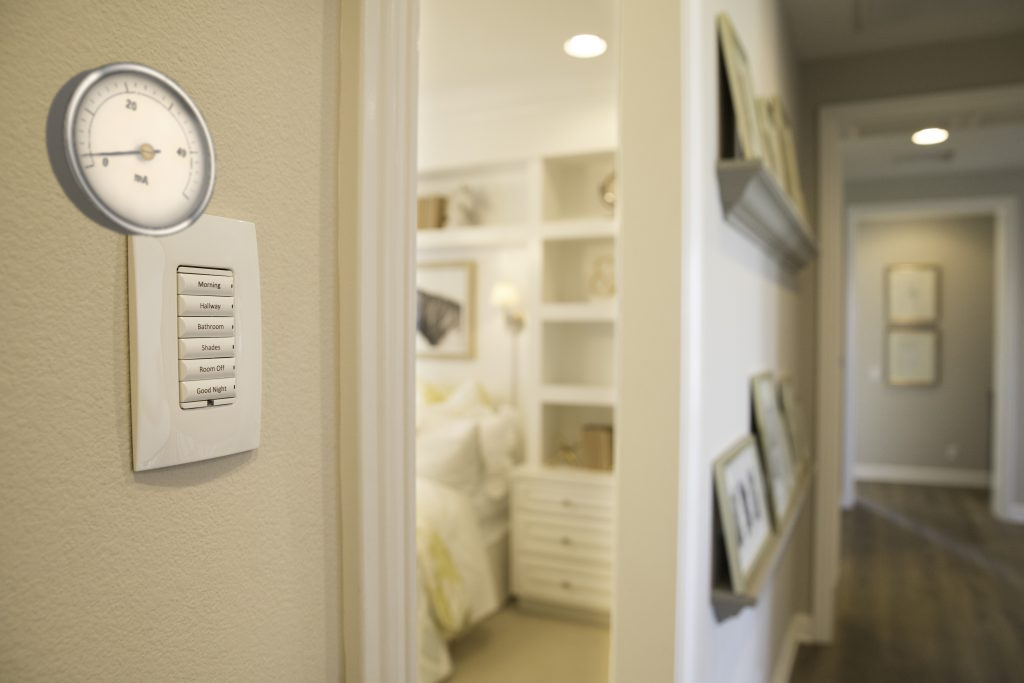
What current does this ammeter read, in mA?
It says 2 mA
